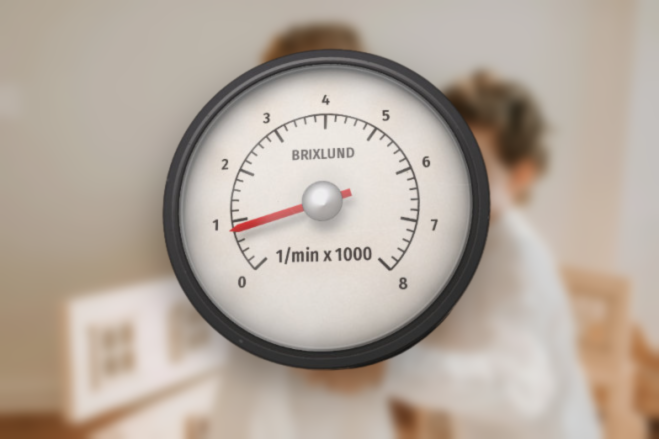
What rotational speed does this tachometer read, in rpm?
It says 800 rpm
